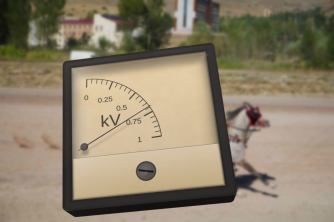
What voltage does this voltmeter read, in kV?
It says 0.7 kV
